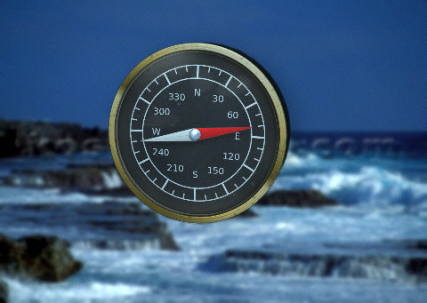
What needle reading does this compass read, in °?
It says 80 °
